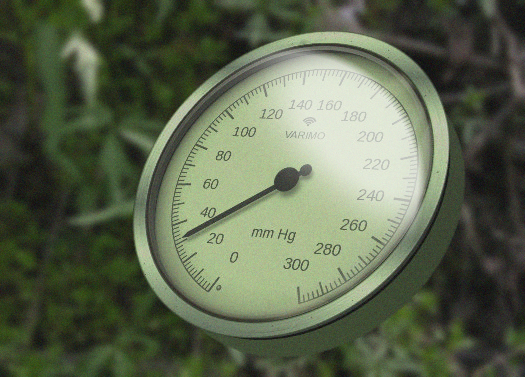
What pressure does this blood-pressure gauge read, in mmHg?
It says 30 mmHg
